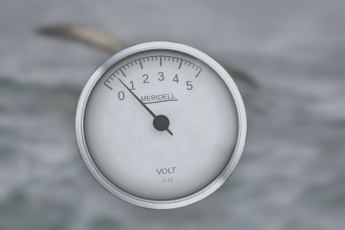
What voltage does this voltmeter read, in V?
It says 0.6 V
